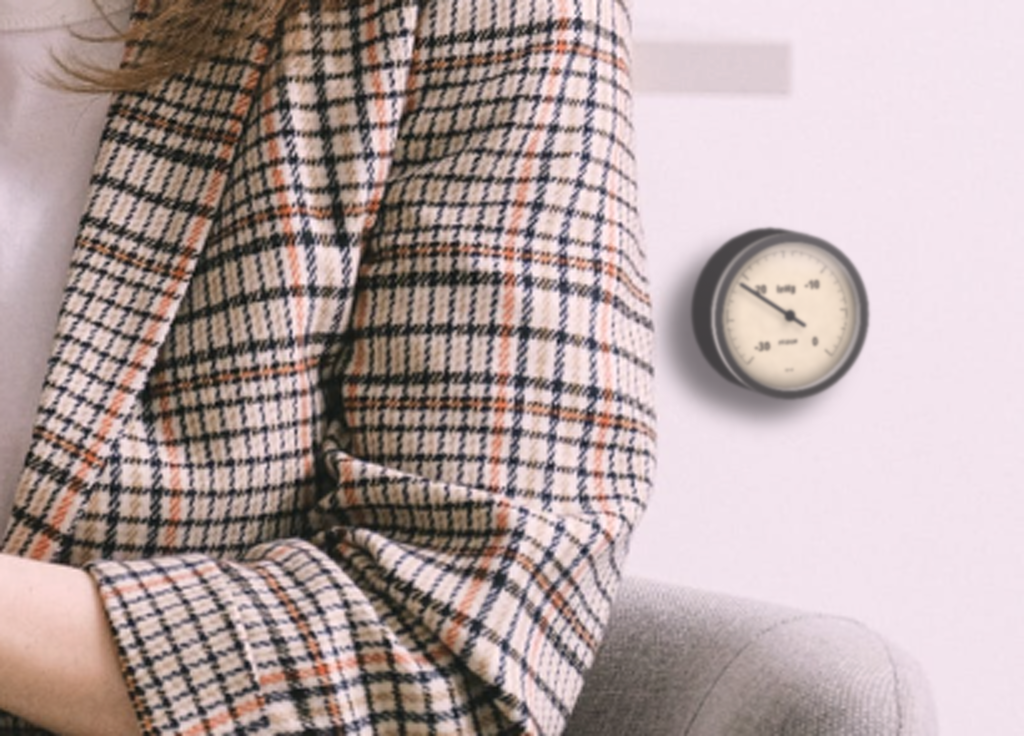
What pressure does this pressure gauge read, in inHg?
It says -21 inHg
